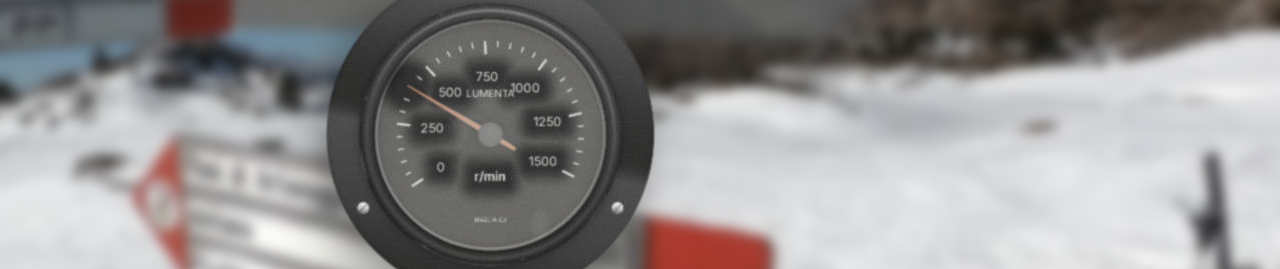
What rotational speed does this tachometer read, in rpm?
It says 400 rpm
